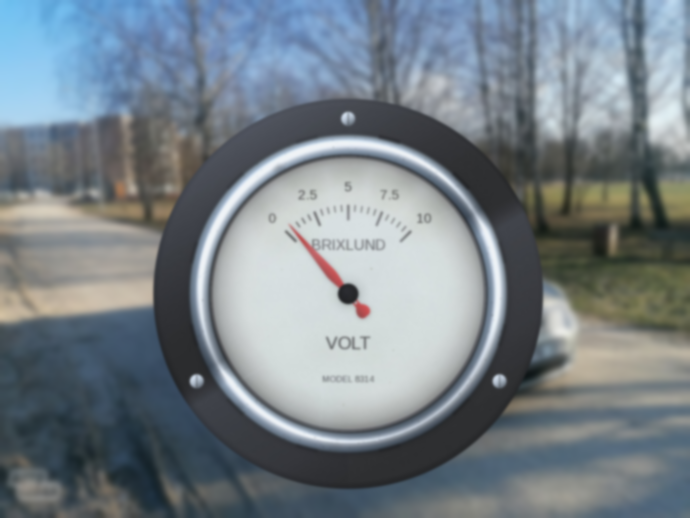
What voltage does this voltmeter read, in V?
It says 0.5 V
